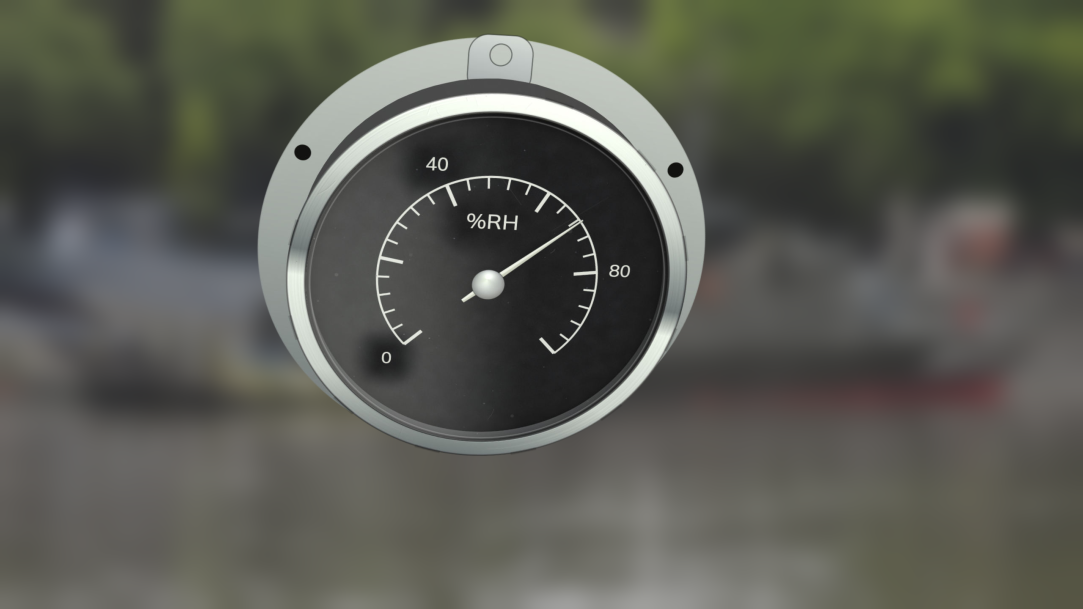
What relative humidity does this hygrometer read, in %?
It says 68 %
